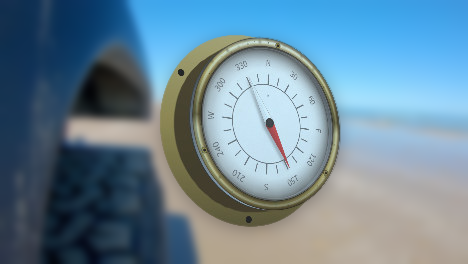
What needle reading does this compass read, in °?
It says 150 °
